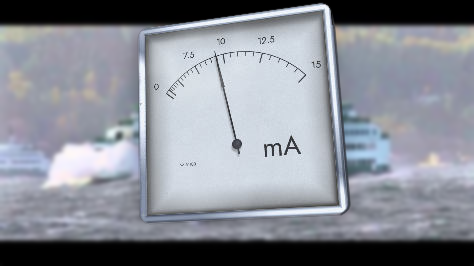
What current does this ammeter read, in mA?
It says 9.5 mA
